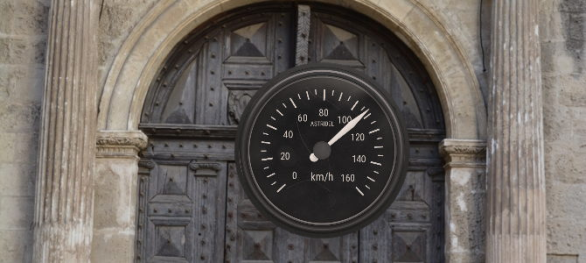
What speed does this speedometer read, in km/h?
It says 107.5 km/h
